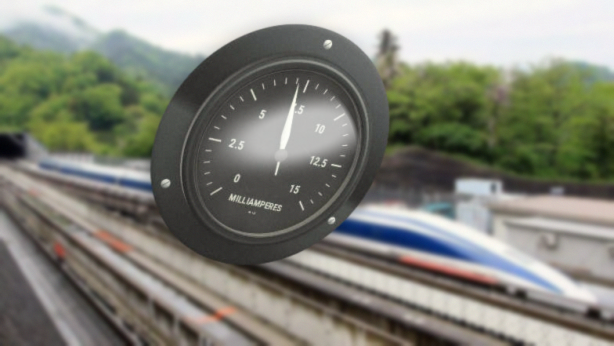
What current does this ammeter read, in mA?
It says 7 mA
